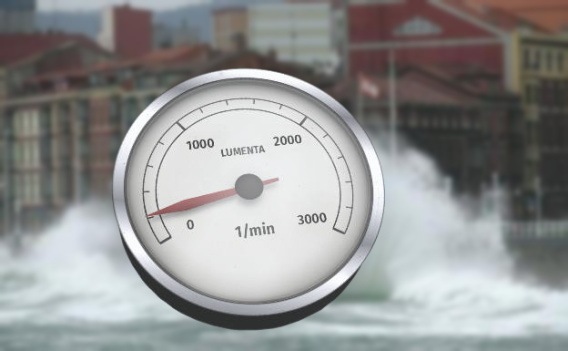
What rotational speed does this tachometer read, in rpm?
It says 200 rpm
